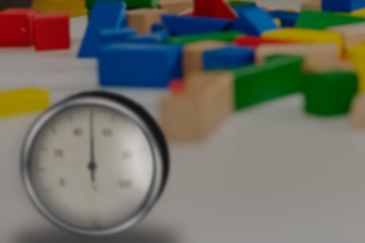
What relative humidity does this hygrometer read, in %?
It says 50 %
